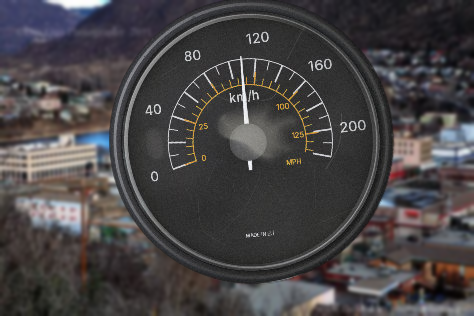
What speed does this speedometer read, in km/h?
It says 110 km/h
